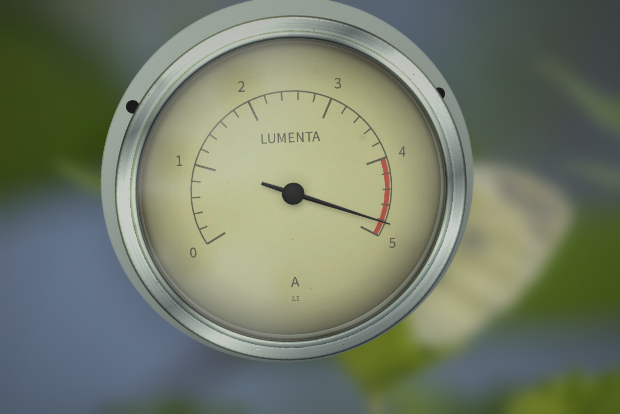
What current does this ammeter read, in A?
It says 4.8 A
